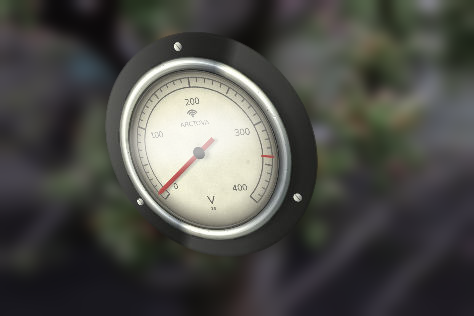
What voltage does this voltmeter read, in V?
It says 10 V
